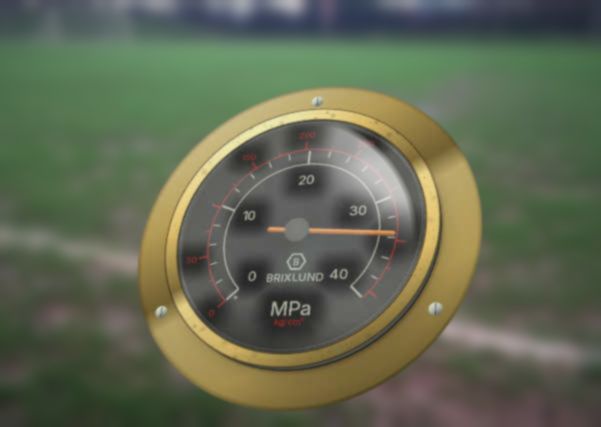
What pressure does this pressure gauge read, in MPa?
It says 34 MPa
